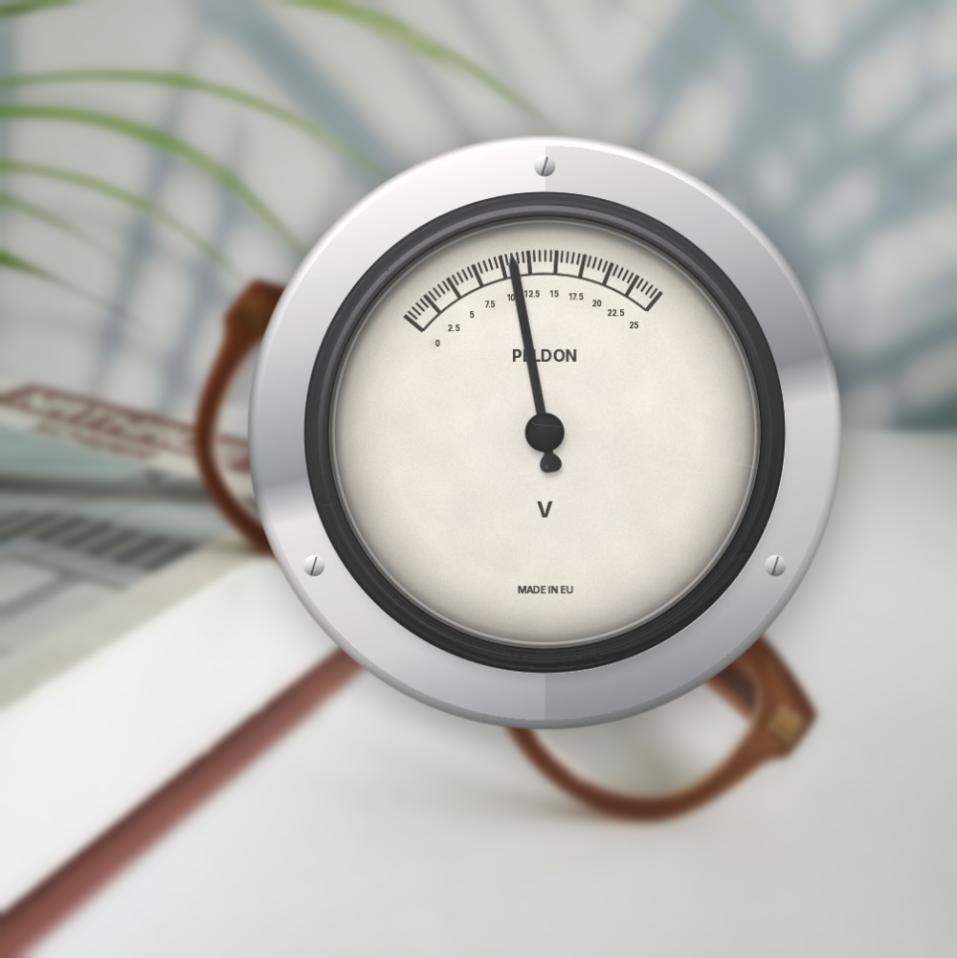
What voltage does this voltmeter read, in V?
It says 11 V
